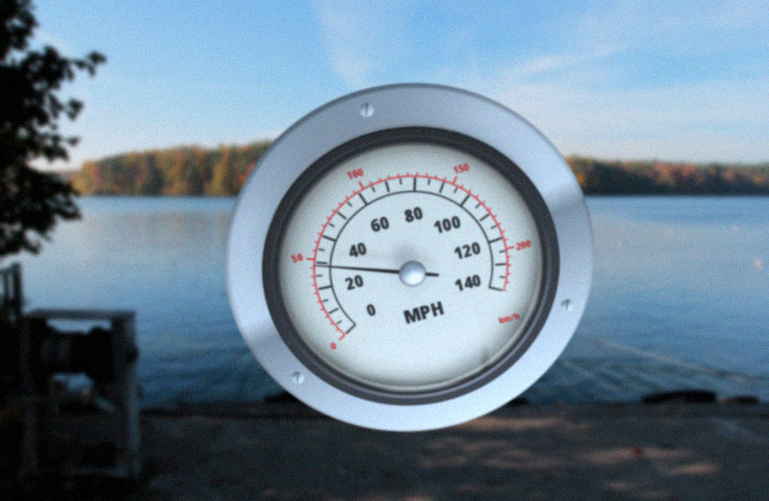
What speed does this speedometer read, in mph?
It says 30 mph
